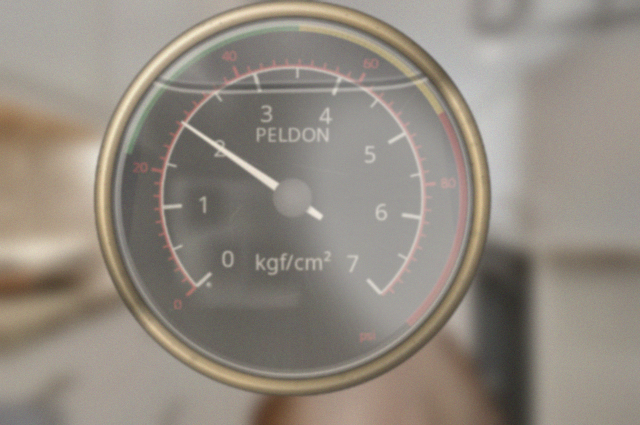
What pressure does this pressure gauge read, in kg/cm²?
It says 2 kg/cm²
